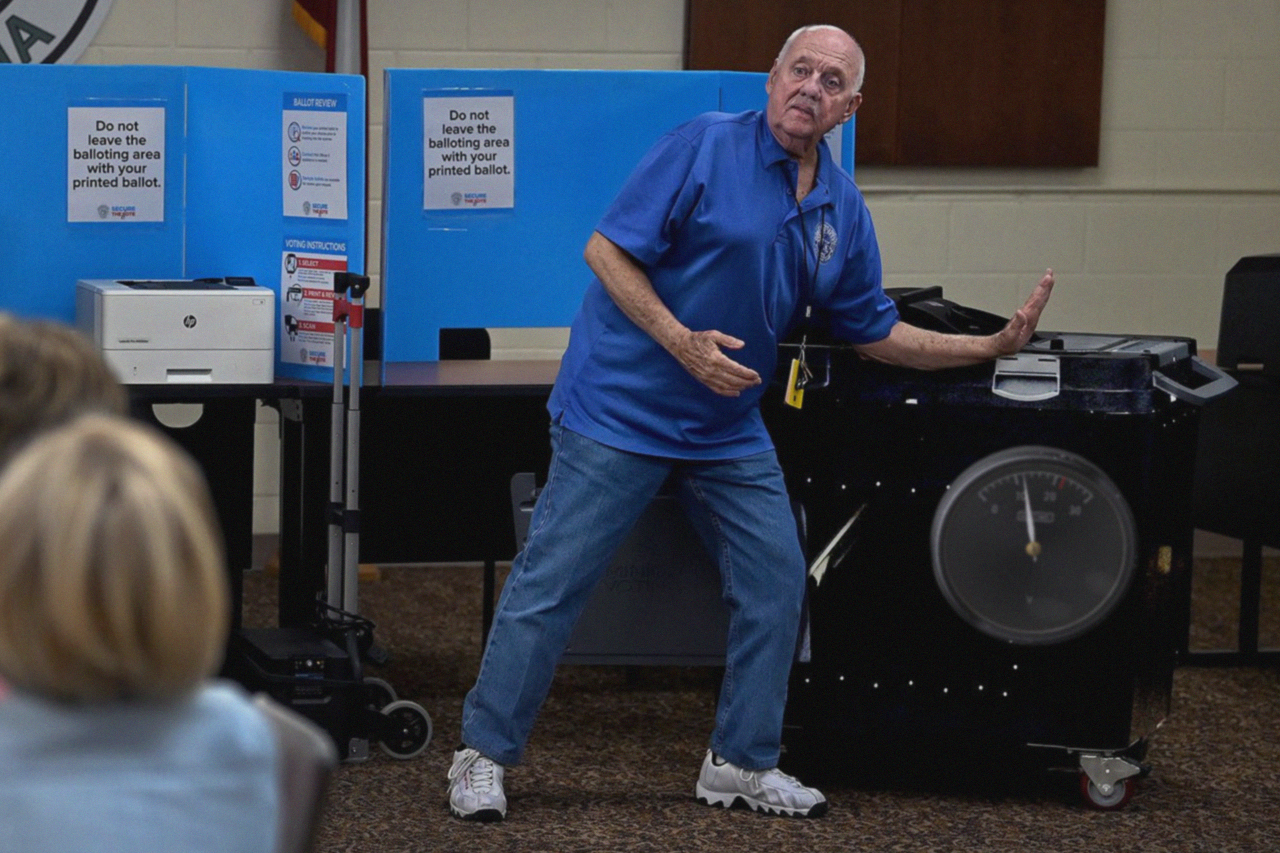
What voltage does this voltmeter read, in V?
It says 12 V
